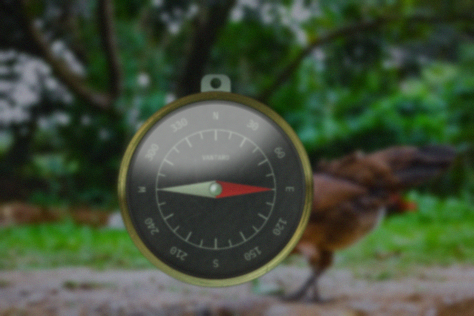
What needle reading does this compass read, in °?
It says 90 °
